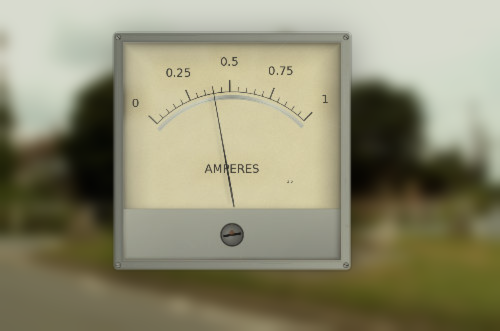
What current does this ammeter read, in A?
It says 0.4 A
